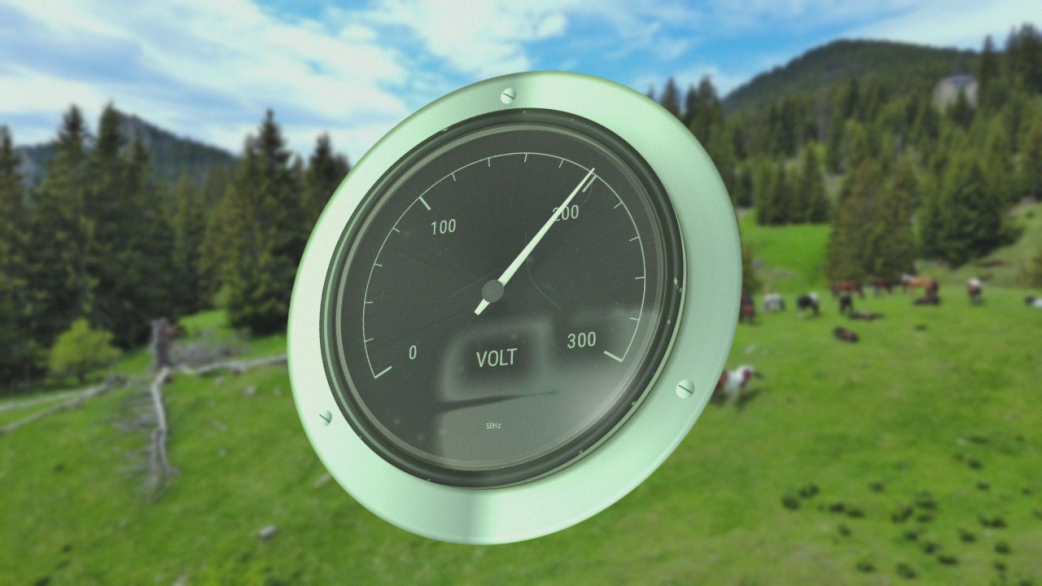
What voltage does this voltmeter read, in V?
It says 200 V
